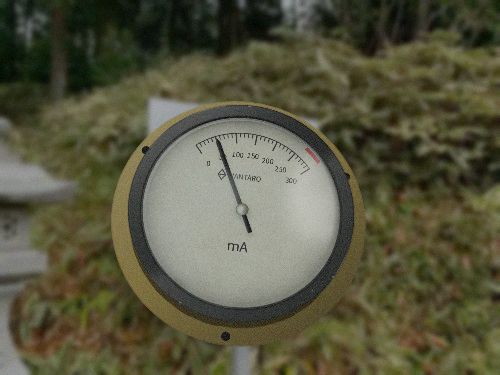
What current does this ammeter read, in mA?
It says 50 mA
